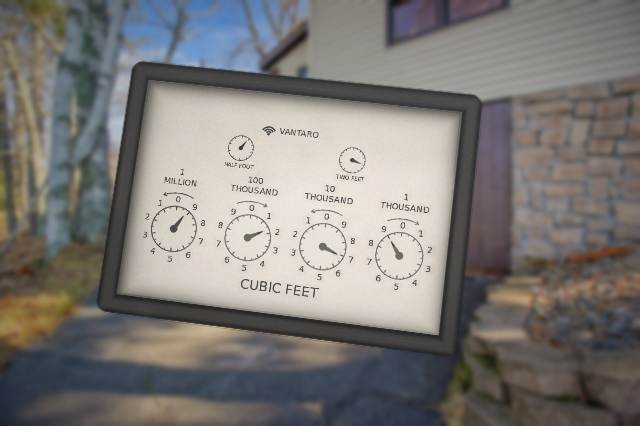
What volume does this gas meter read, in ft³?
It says 916900 ft³
